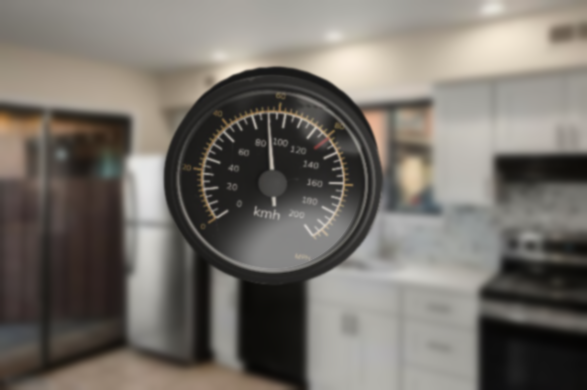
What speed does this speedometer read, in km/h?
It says 90 km/h
